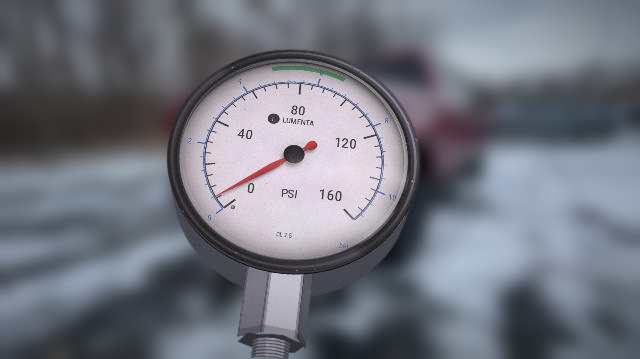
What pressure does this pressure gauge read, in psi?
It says 5 psi
